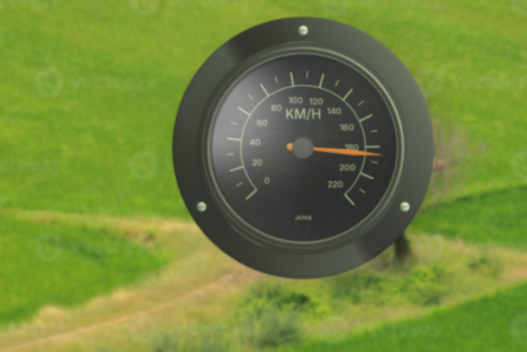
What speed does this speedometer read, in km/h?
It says 185 km/h
